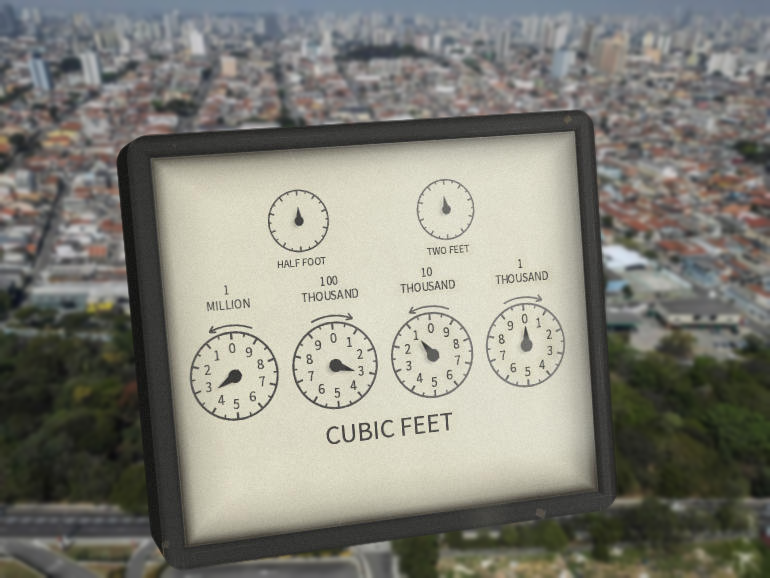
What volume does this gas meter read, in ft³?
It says 331000 ft³
